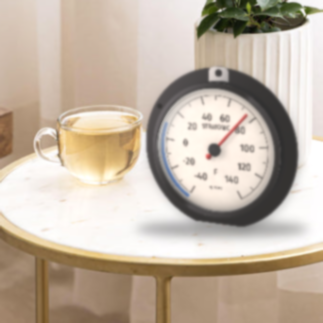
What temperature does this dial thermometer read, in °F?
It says 75 °F
